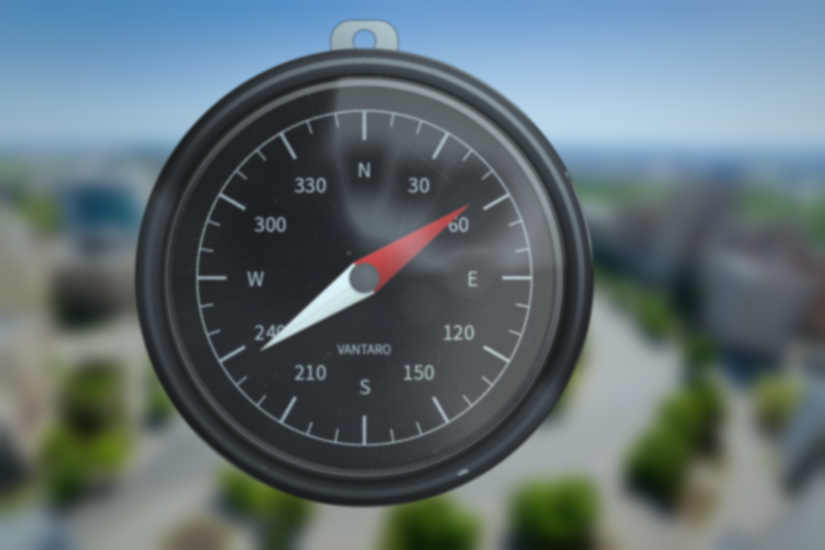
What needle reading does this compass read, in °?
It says 55 °
